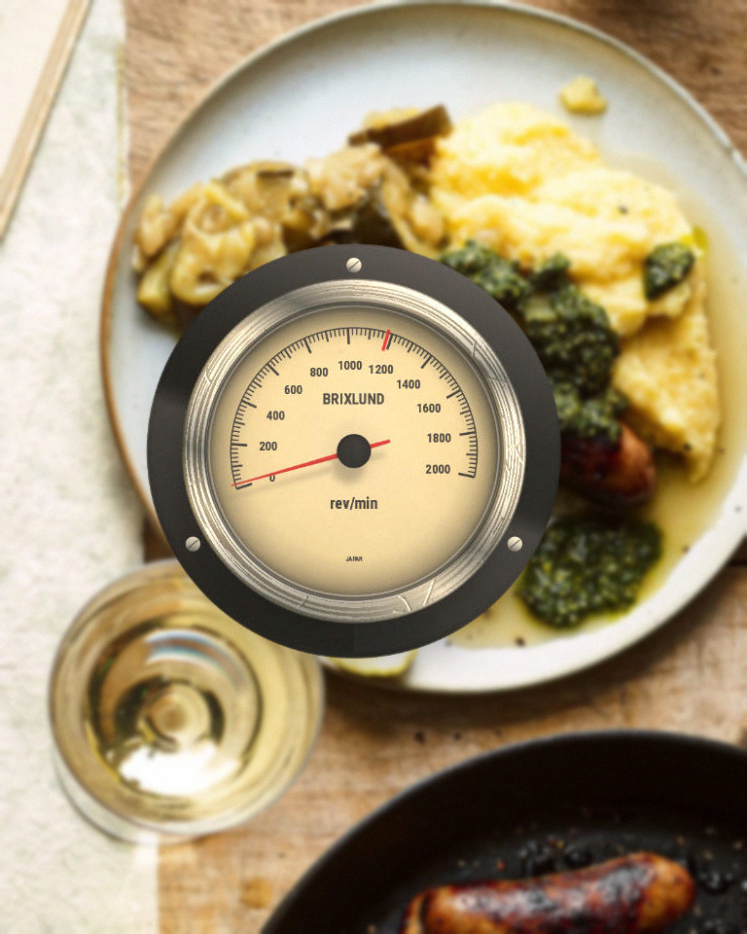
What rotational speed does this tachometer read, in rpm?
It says 20 rpm
